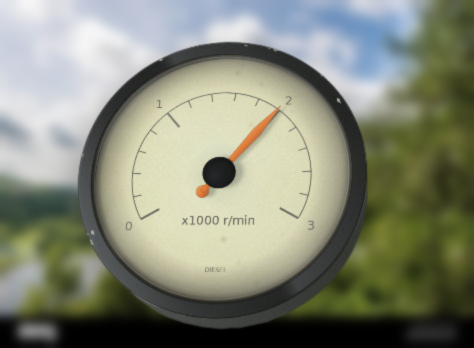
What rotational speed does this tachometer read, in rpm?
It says 2000 rpm
